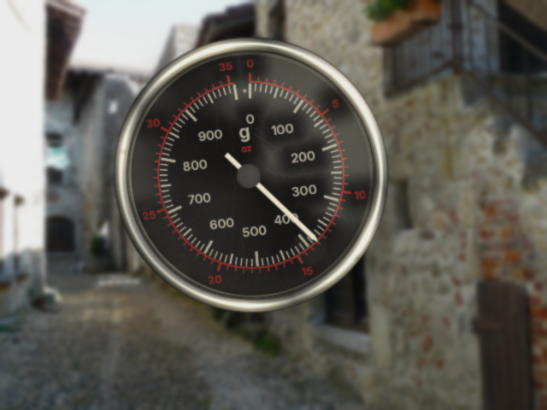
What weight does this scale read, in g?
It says 380 g
